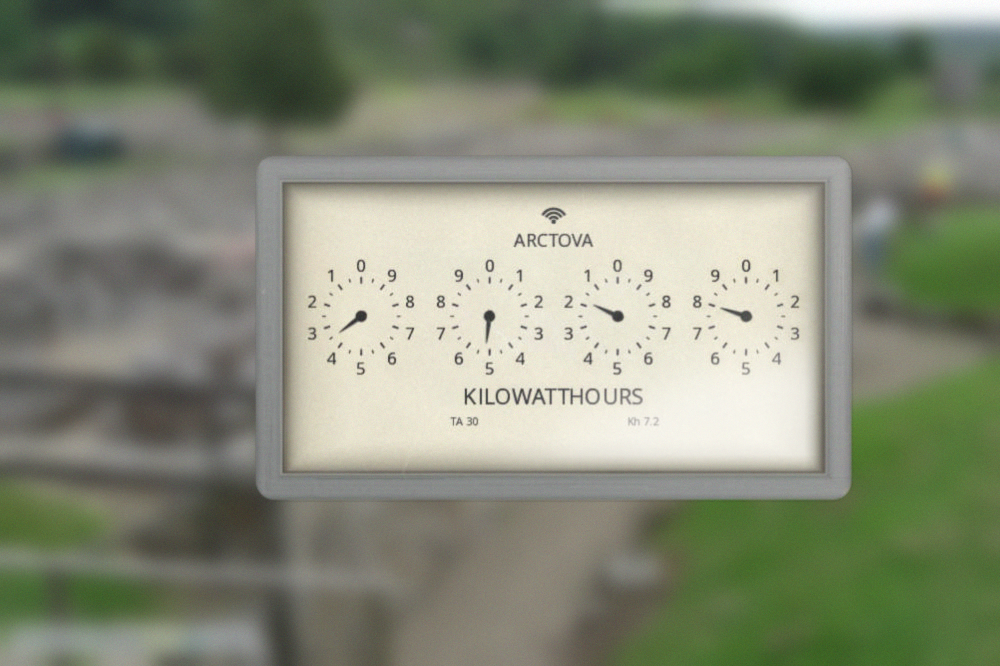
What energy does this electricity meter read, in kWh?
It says 3518 kWh
